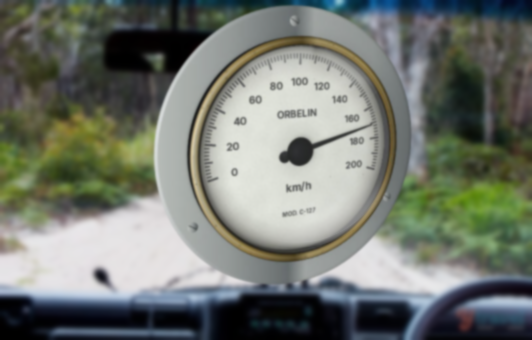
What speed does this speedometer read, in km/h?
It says 170 km/h
